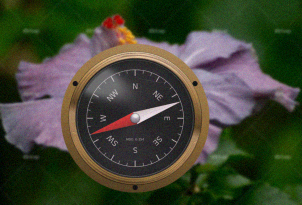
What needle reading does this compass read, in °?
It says 250 °
